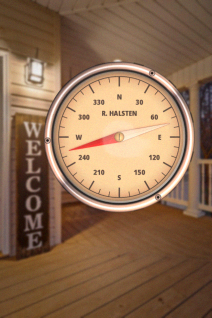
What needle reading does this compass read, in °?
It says 255 °
